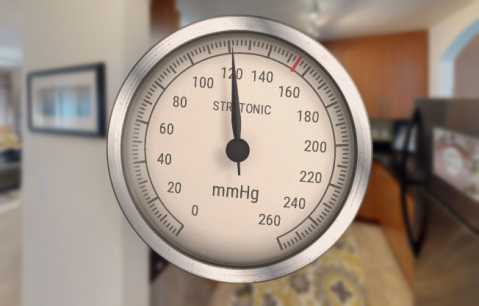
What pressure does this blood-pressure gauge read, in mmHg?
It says 122 mmHg
